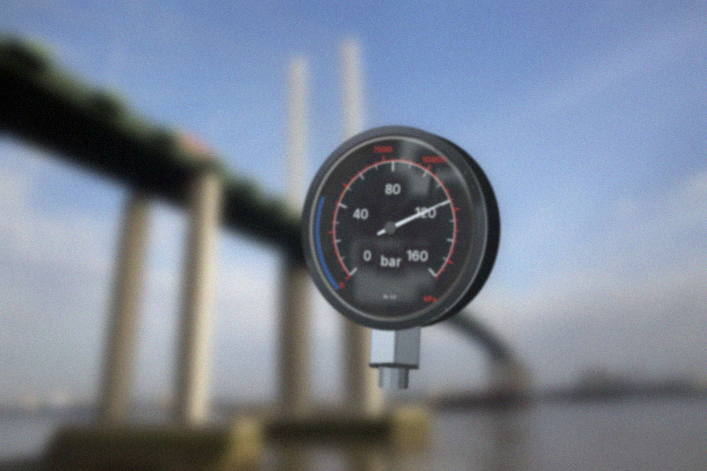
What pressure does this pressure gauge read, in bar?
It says 120 bar
